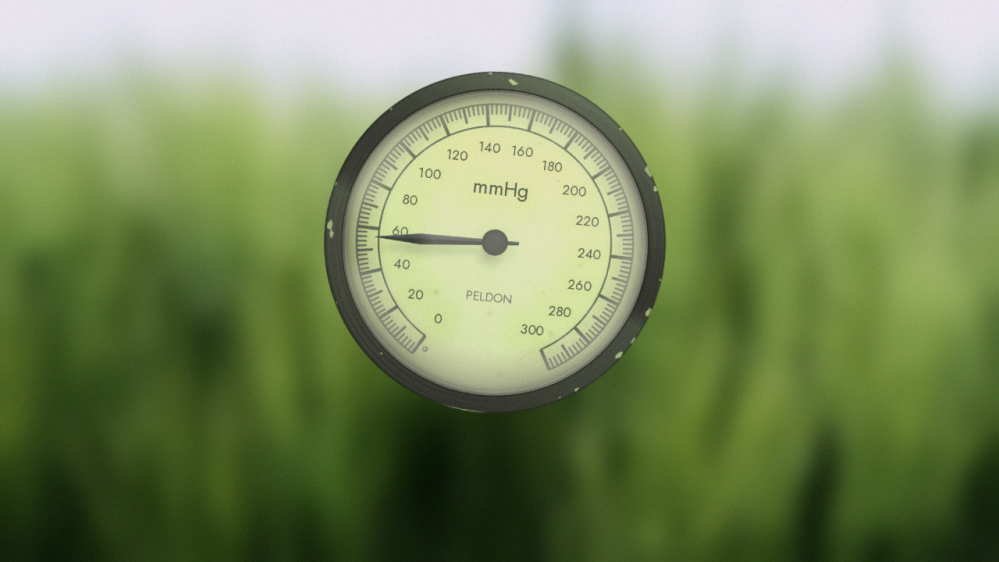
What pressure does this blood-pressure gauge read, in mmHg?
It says 56 mmHg
